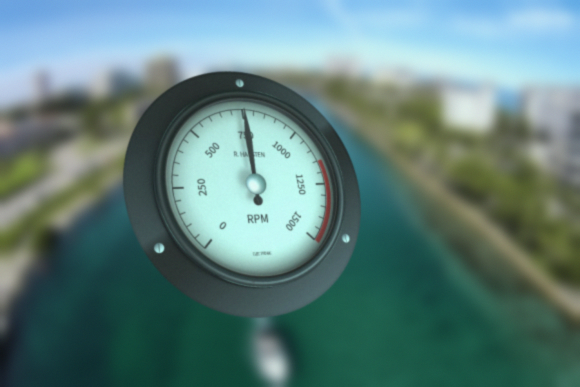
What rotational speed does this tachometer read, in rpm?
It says 750 rpm
